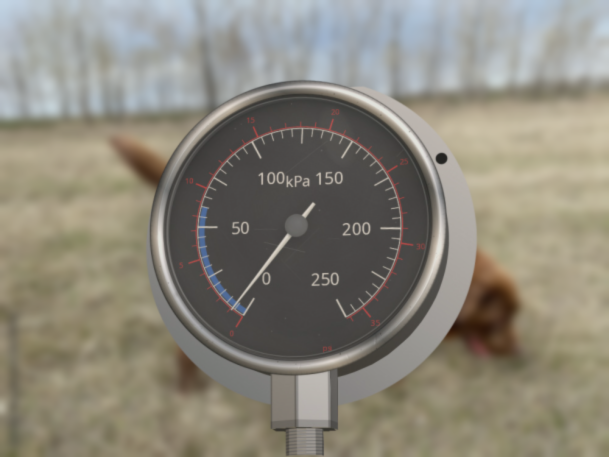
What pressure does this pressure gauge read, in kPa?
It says 5 kPa
